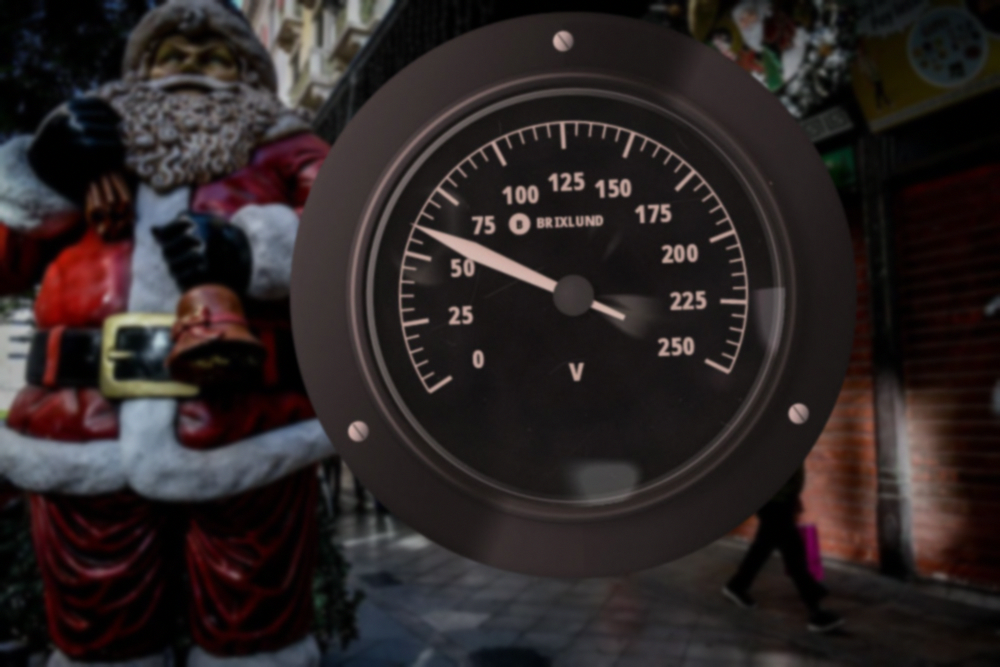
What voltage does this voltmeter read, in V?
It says 60 V
